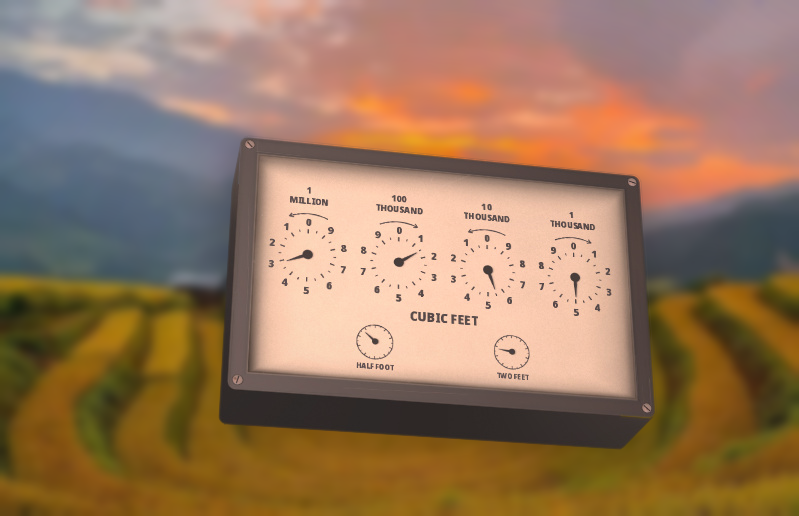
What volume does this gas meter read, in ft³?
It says 315500 ft³
